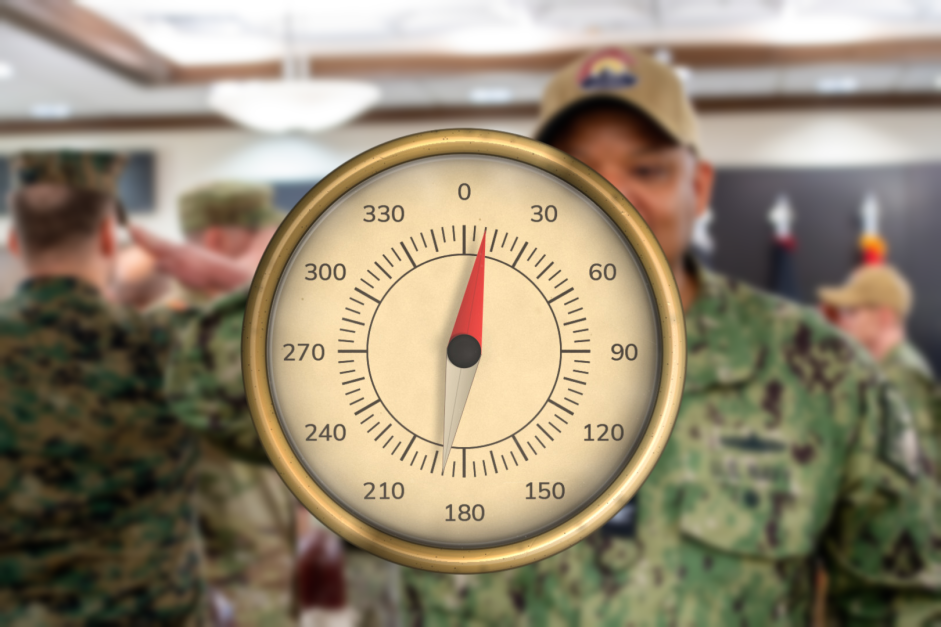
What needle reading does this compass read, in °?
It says 10 °
